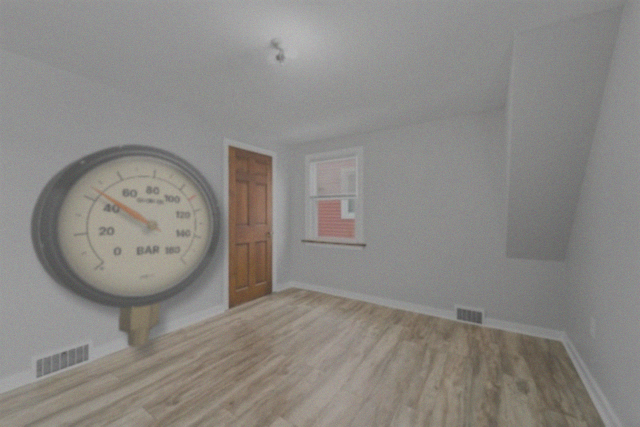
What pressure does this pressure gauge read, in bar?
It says 45 bar
